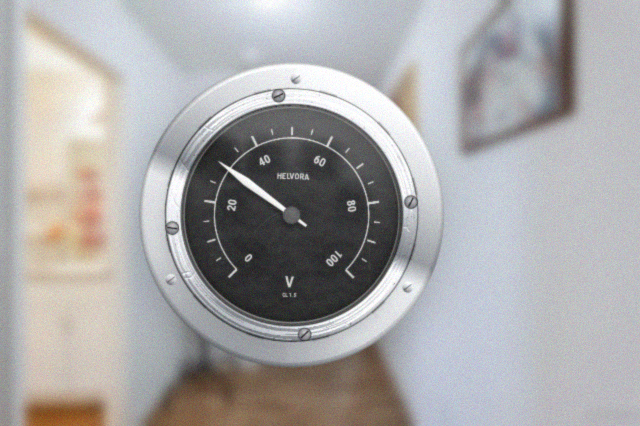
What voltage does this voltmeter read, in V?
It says 30 V
